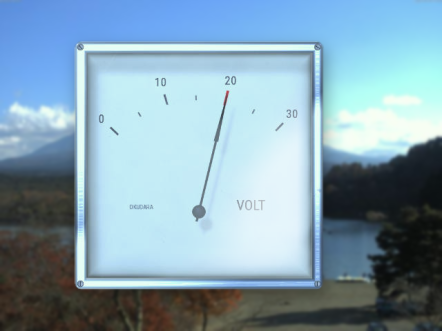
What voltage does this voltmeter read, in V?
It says 20 V
